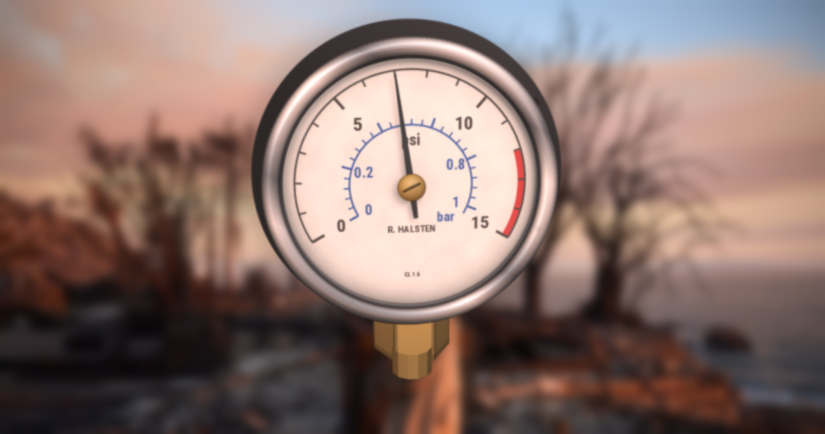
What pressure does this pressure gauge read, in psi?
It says 7 psi
